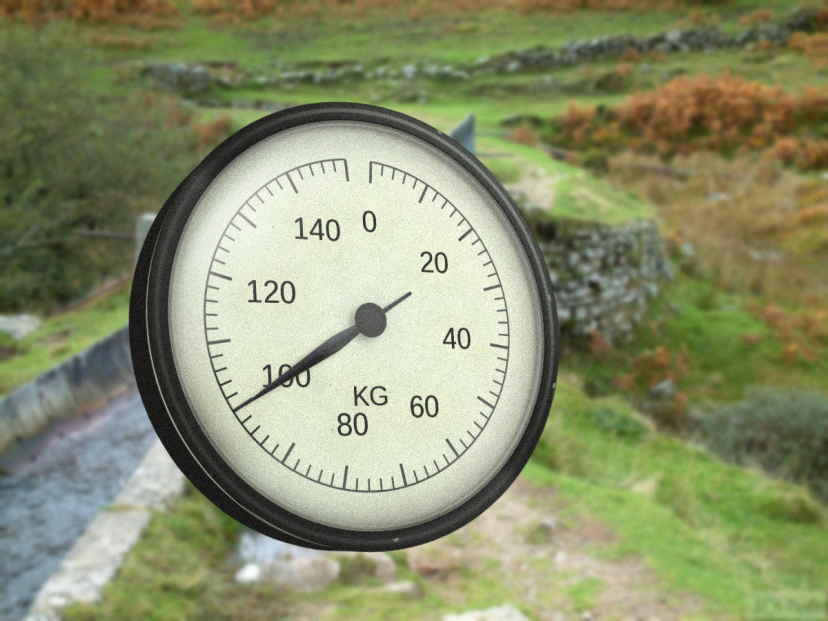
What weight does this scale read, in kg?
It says 100 kg
